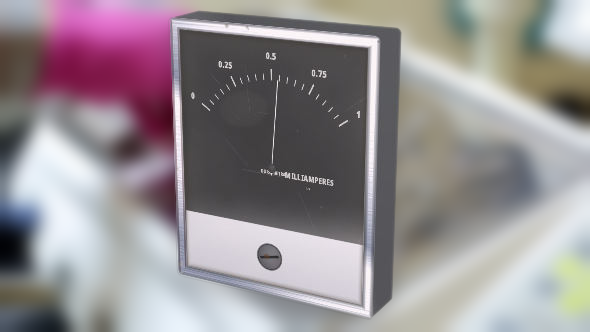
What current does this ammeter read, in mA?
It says 0.55 mA
